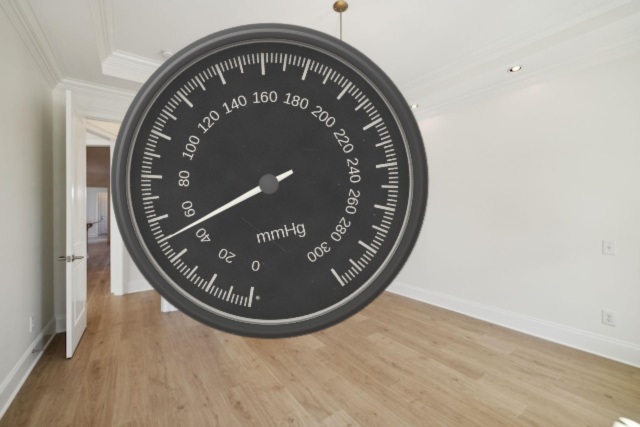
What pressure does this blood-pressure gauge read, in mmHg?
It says 50 mmHg
